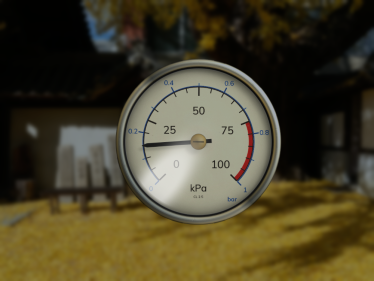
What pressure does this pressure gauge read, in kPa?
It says 15 kPa
